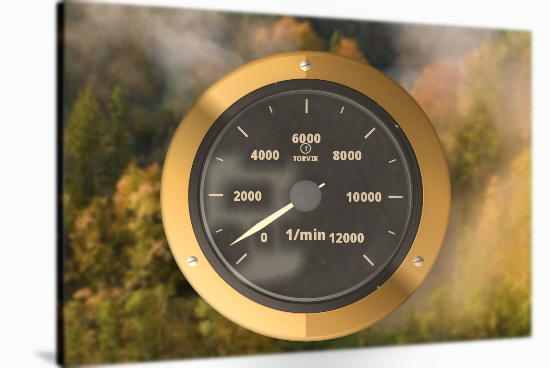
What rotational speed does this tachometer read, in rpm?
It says 500 rpm
